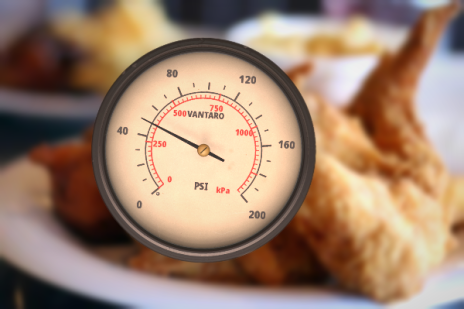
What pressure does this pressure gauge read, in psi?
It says 50 psi
